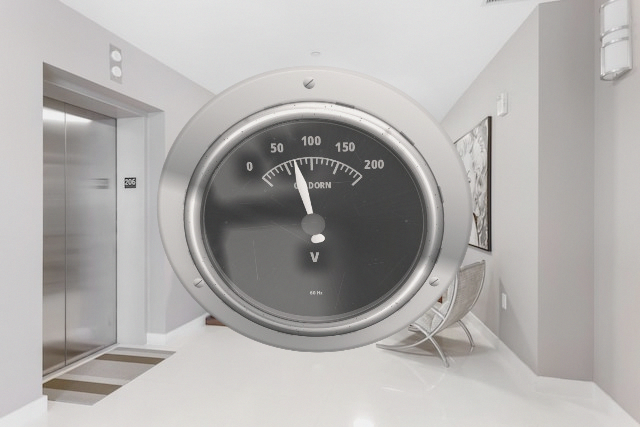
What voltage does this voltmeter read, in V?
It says 70 V
